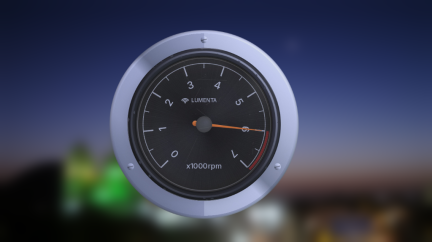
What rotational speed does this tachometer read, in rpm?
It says 6000 rpm
